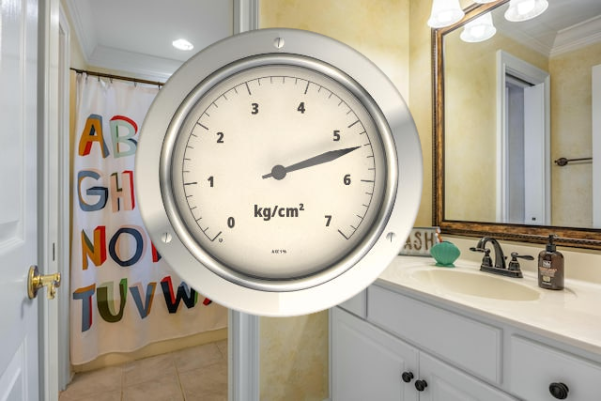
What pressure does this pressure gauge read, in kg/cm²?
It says 5.4 kg/cm²
